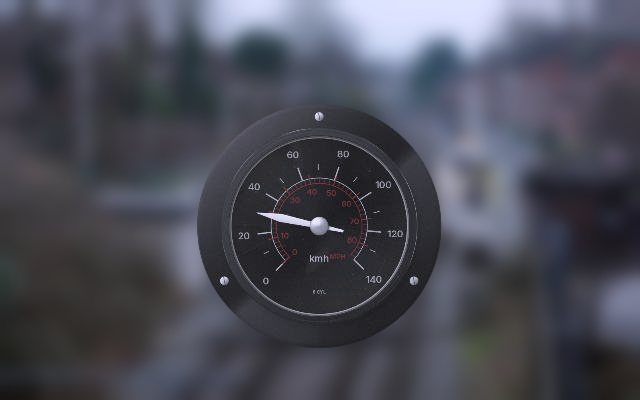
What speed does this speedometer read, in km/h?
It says 30 km/h
